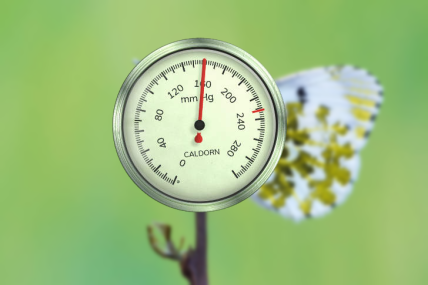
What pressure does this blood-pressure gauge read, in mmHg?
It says 160 mmHg
